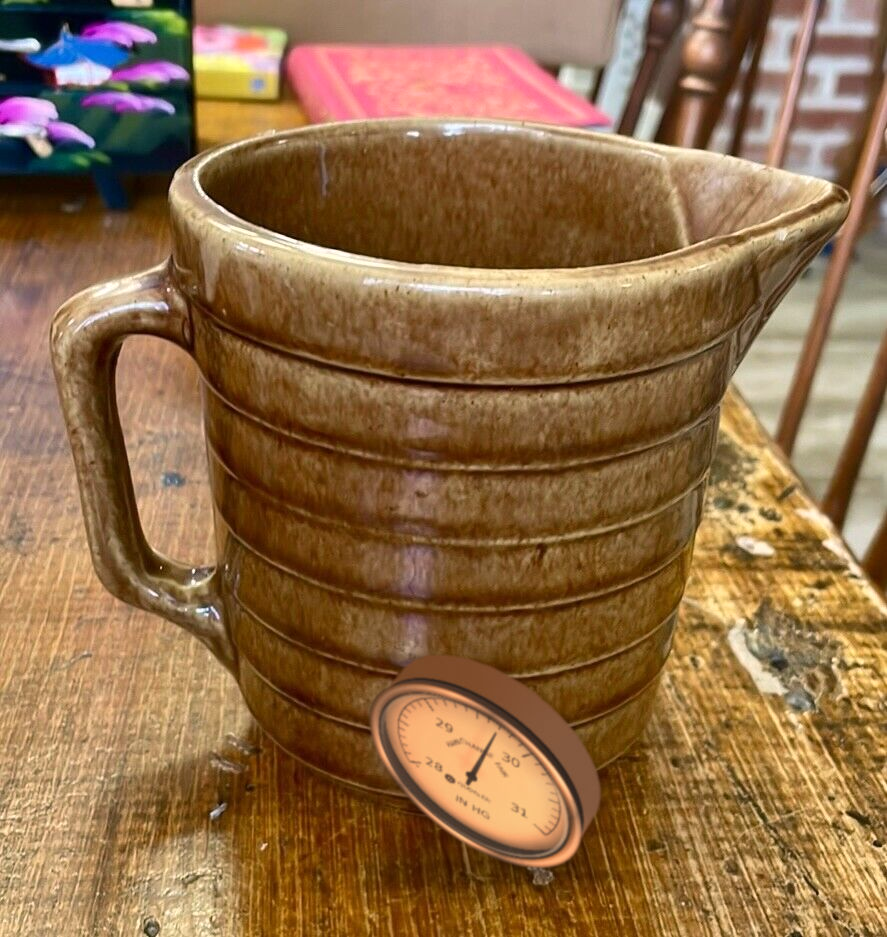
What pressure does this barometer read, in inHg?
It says 29.7 inHg
